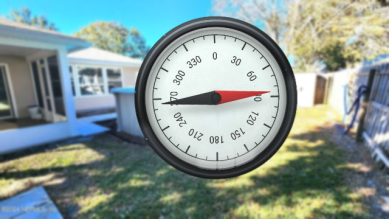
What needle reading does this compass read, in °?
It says 85 °
